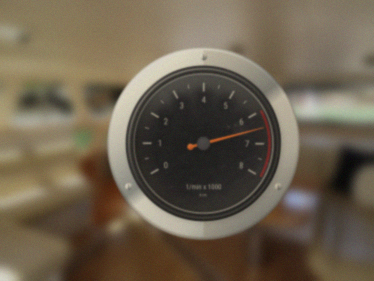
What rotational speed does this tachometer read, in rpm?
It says 6500 rpm
